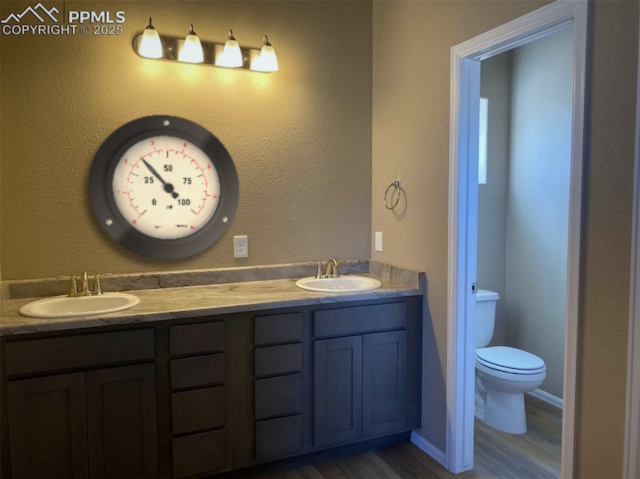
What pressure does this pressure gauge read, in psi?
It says 35 psi
